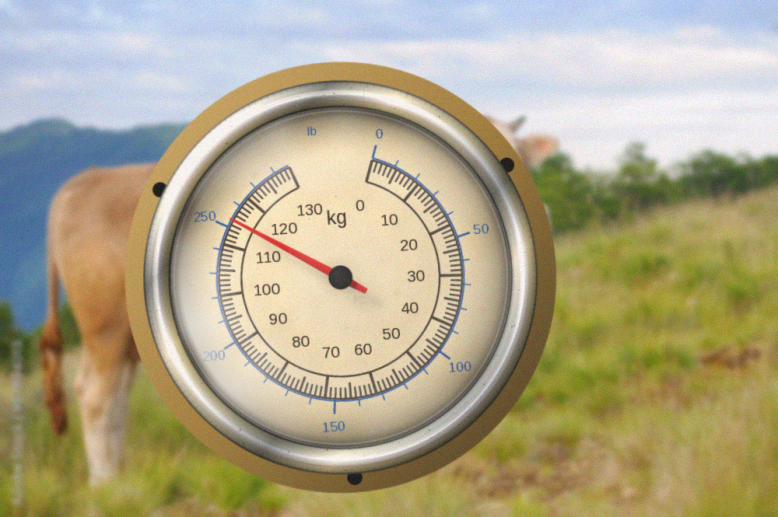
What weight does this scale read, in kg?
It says 115 kg
